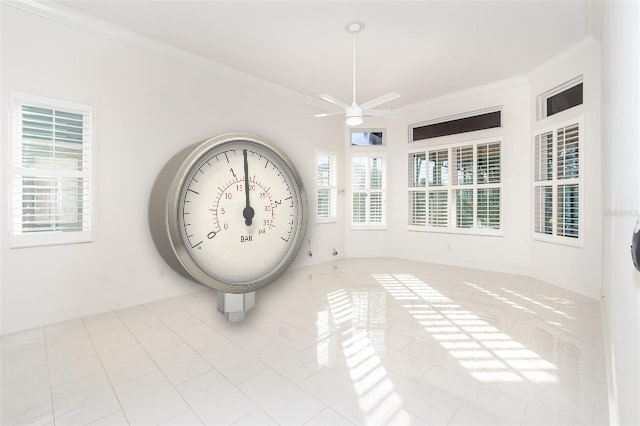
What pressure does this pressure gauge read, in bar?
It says 1.2 bar
